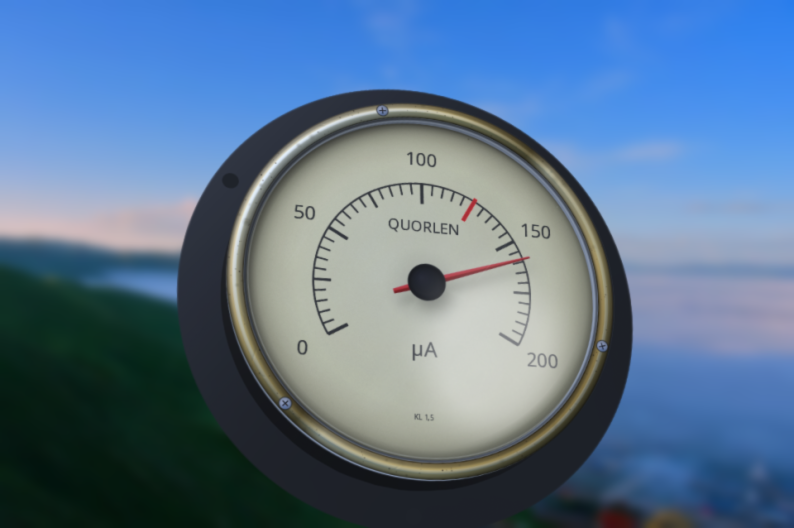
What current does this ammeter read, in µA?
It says 160 µA
